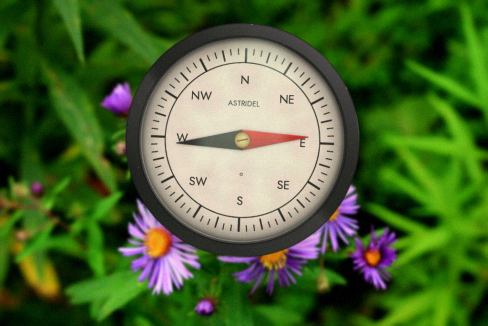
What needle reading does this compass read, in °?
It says 85 °
